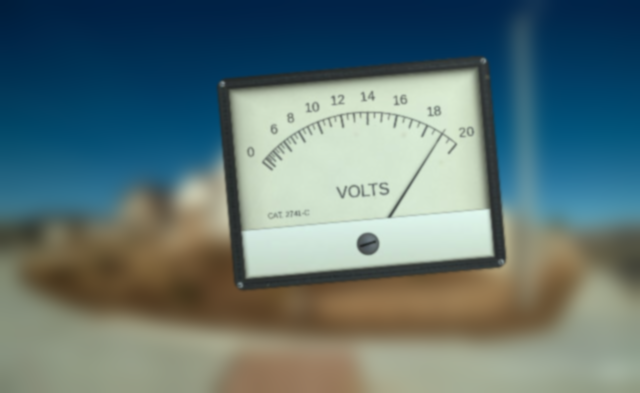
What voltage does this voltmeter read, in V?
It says 19 V
